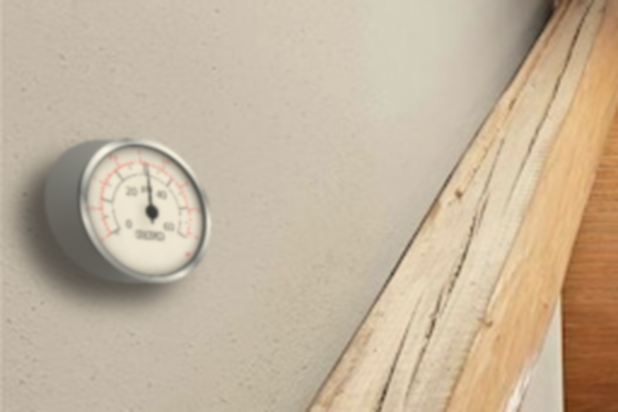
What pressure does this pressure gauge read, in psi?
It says 30 psi
